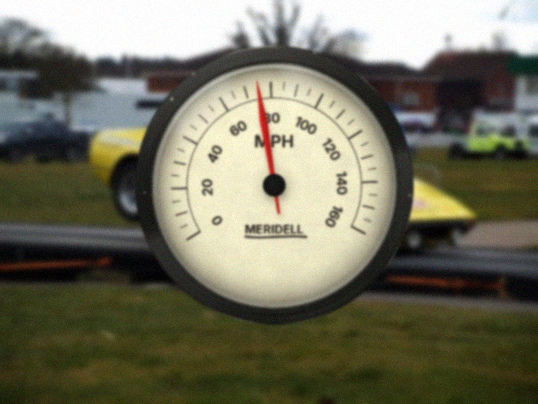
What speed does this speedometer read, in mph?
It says 75 mph
